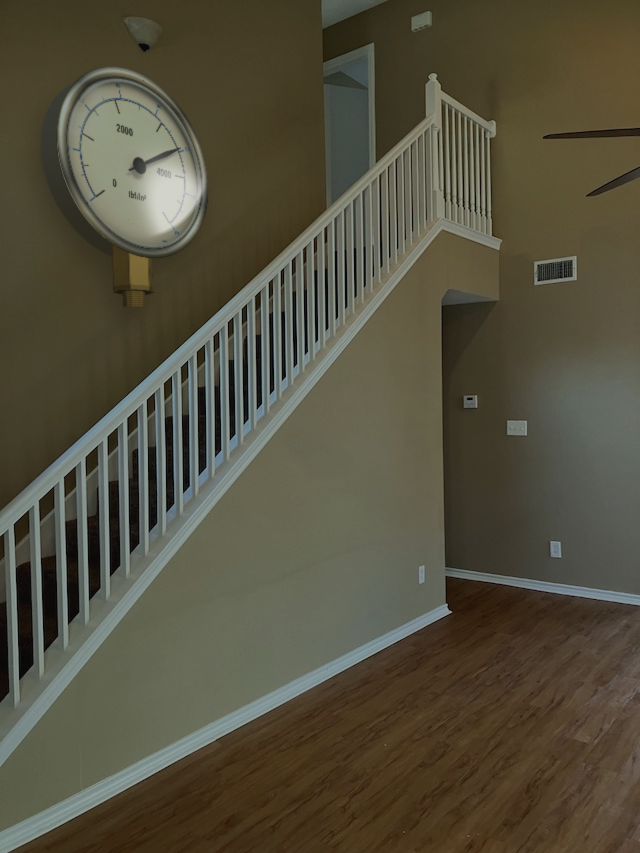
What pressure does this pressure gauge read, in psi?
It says 3500 psi
